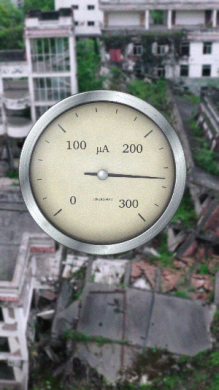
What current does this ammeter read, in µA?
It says 250 µA
